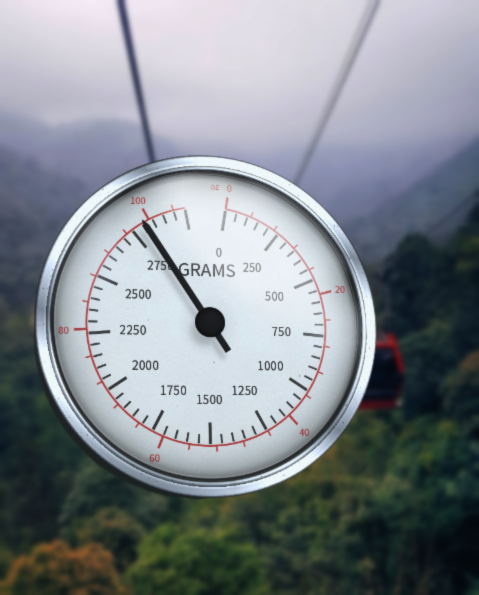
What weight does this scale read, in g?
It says 2800 g
